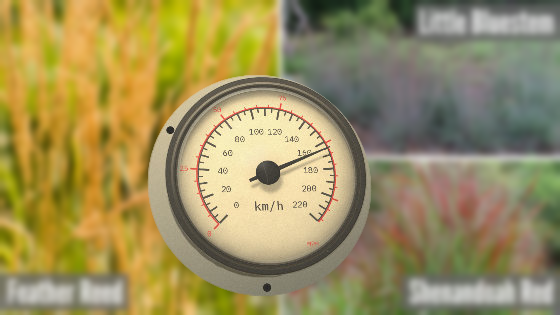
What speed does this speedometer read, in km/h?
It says 165 km/h
